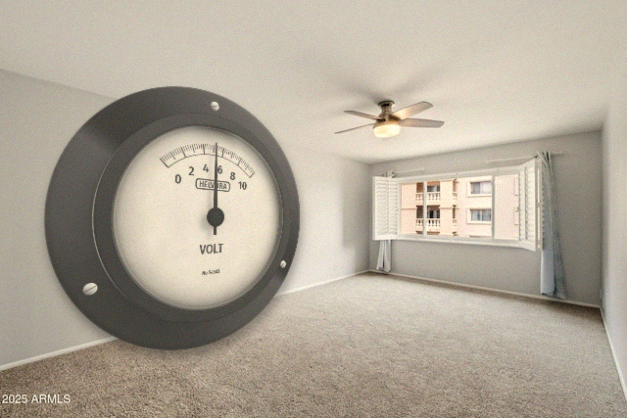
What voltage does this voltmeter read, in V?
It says 5 V
